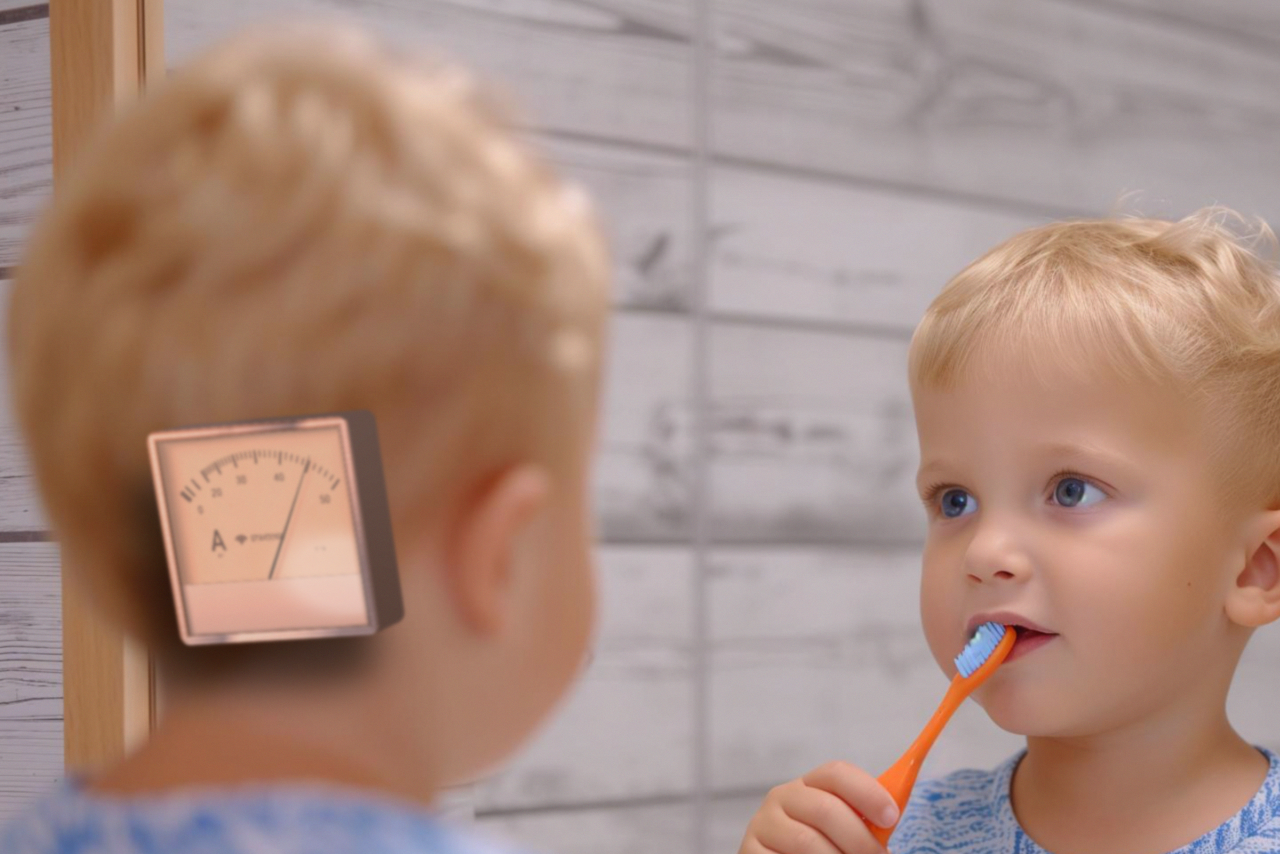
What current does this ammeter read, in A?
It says 45 A
